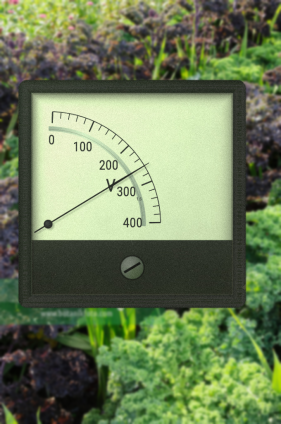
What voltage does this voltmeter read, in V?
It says 260 V
